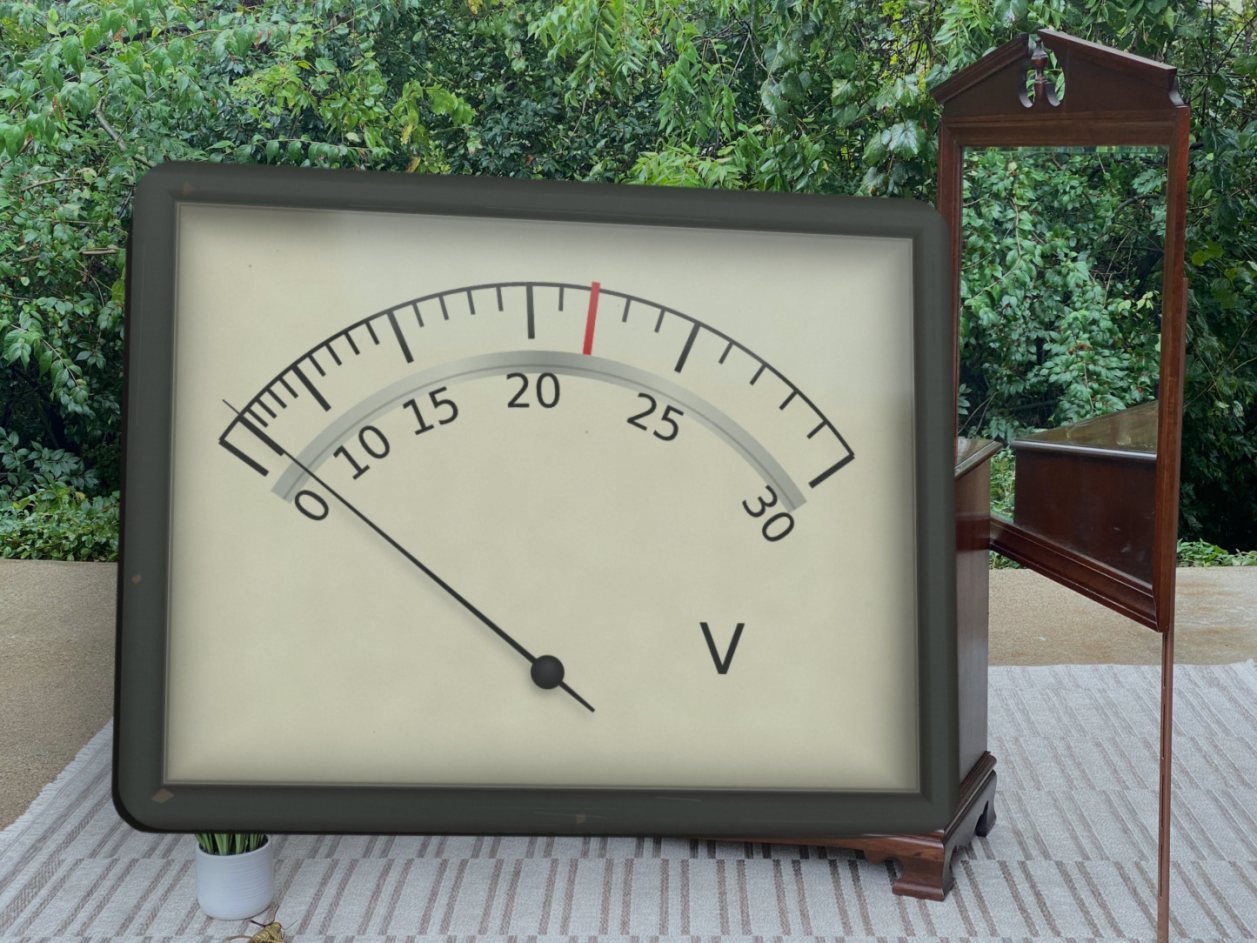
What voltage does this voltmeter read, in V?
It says 5 V
